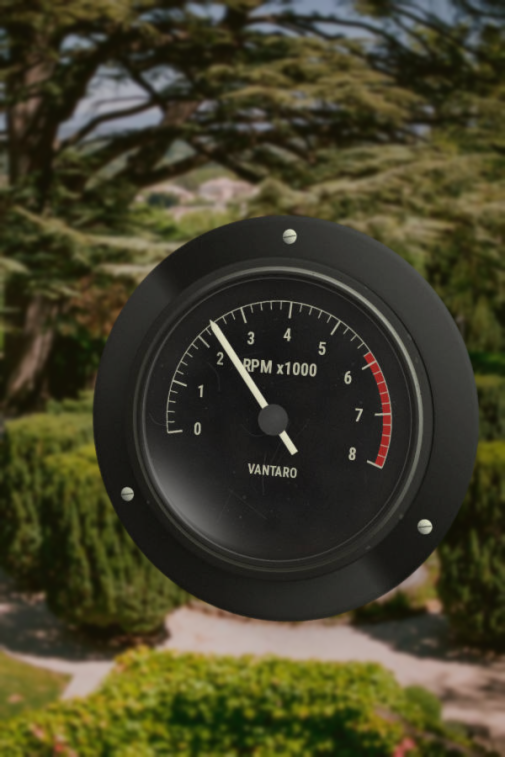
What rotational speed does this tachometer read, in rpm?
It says 2400 rpm
